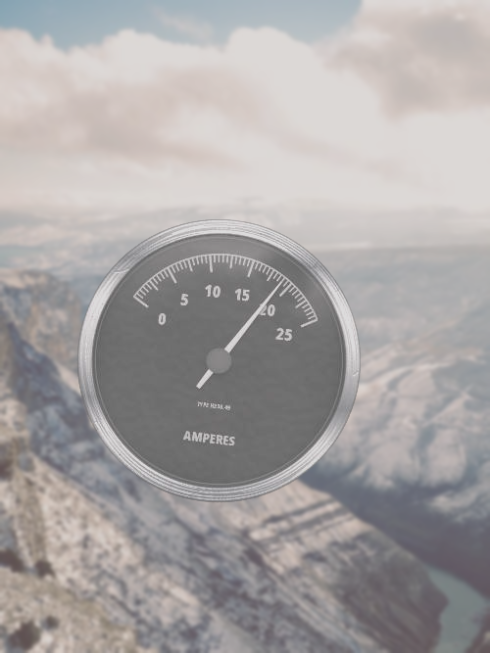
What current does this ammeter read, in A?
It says 19 A
